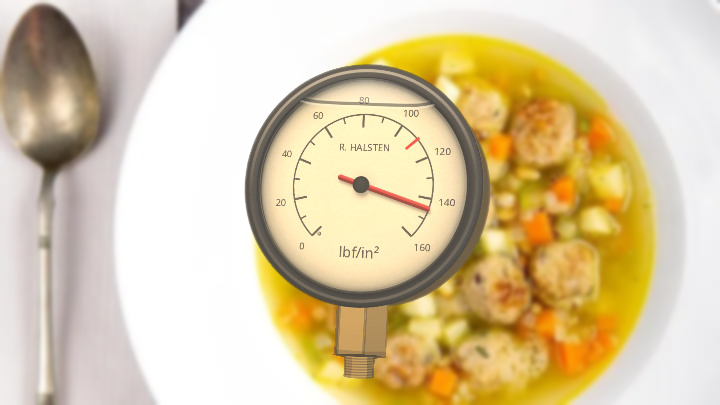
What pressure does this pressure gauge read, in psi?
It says 145 psi
